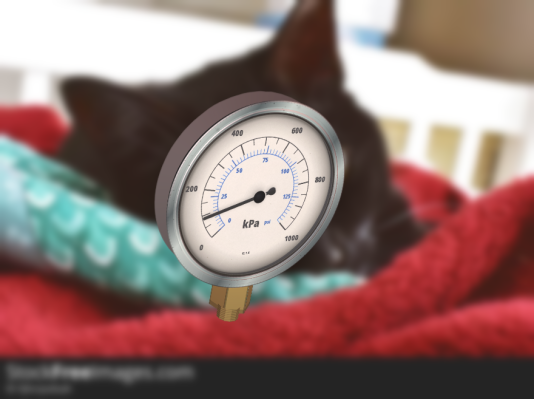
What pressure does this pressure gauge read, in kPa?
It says 100 kPa
